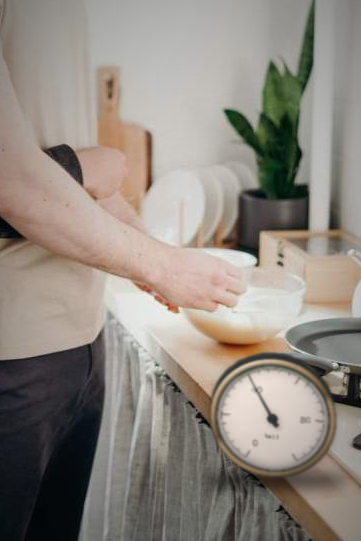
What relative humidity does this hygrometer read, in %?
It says 40 %
